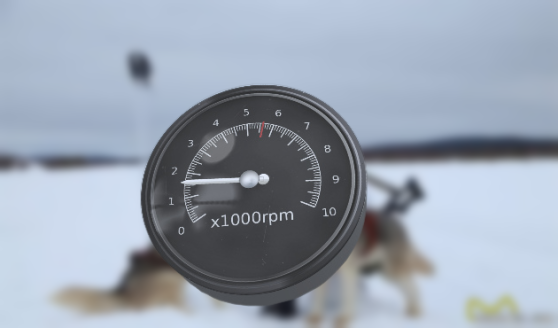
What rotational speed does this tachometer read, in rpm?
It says 1500 rpm
